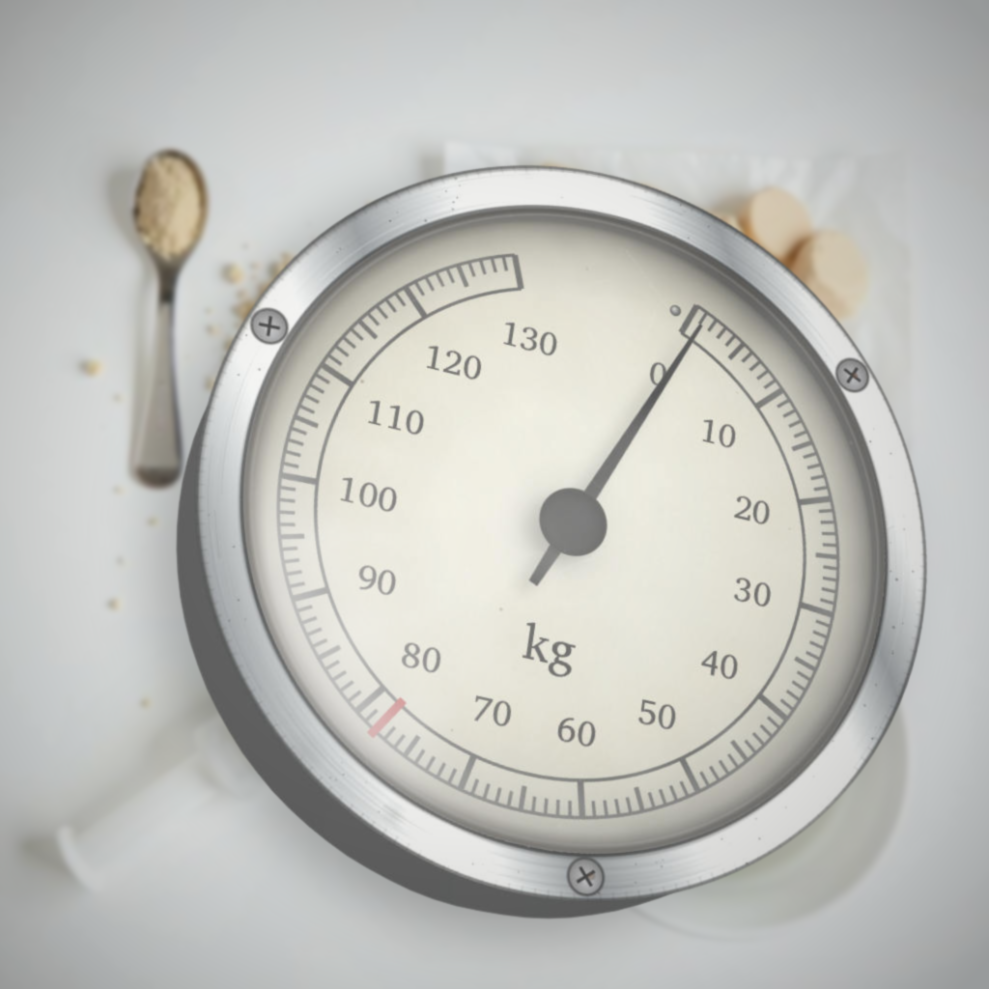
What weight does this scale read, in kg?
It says 1 kg
